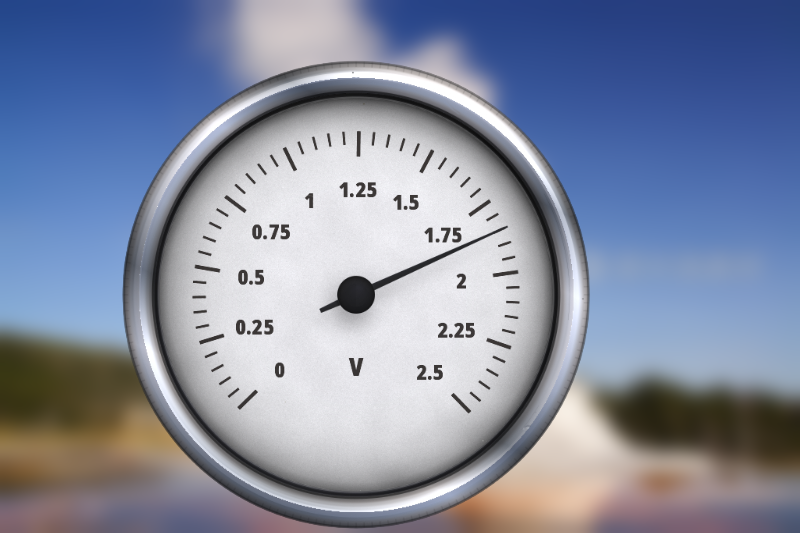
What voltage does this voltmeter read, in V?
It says 1.85 V
